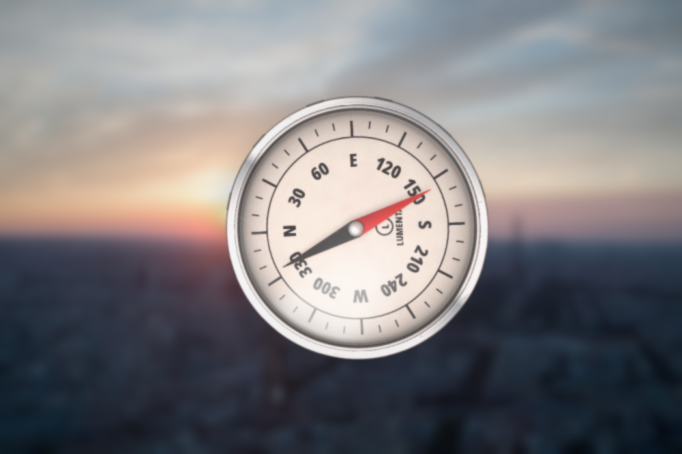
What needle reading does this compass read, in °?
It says 155 °
